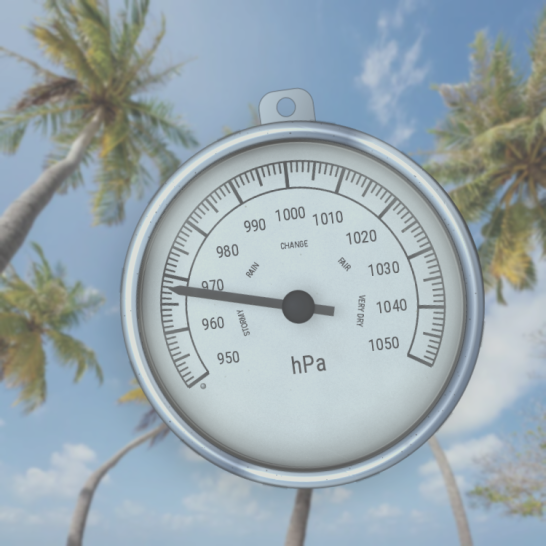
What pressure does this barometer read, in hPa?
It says 968 hPa
